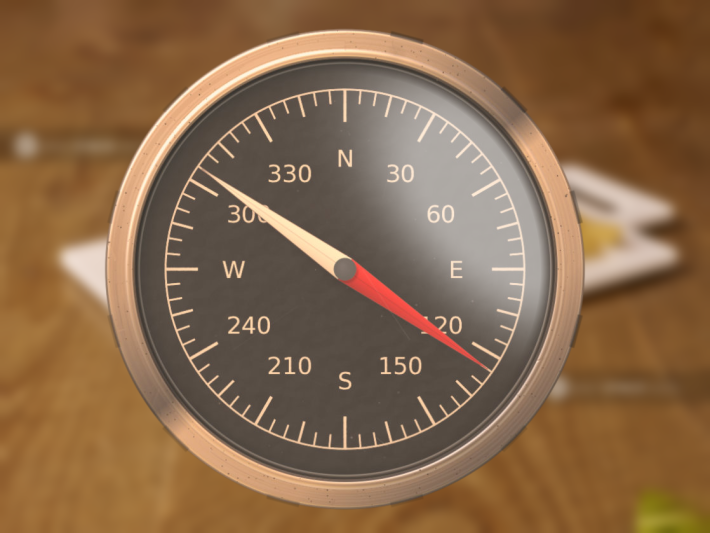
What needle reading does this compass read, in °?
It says 125 °
